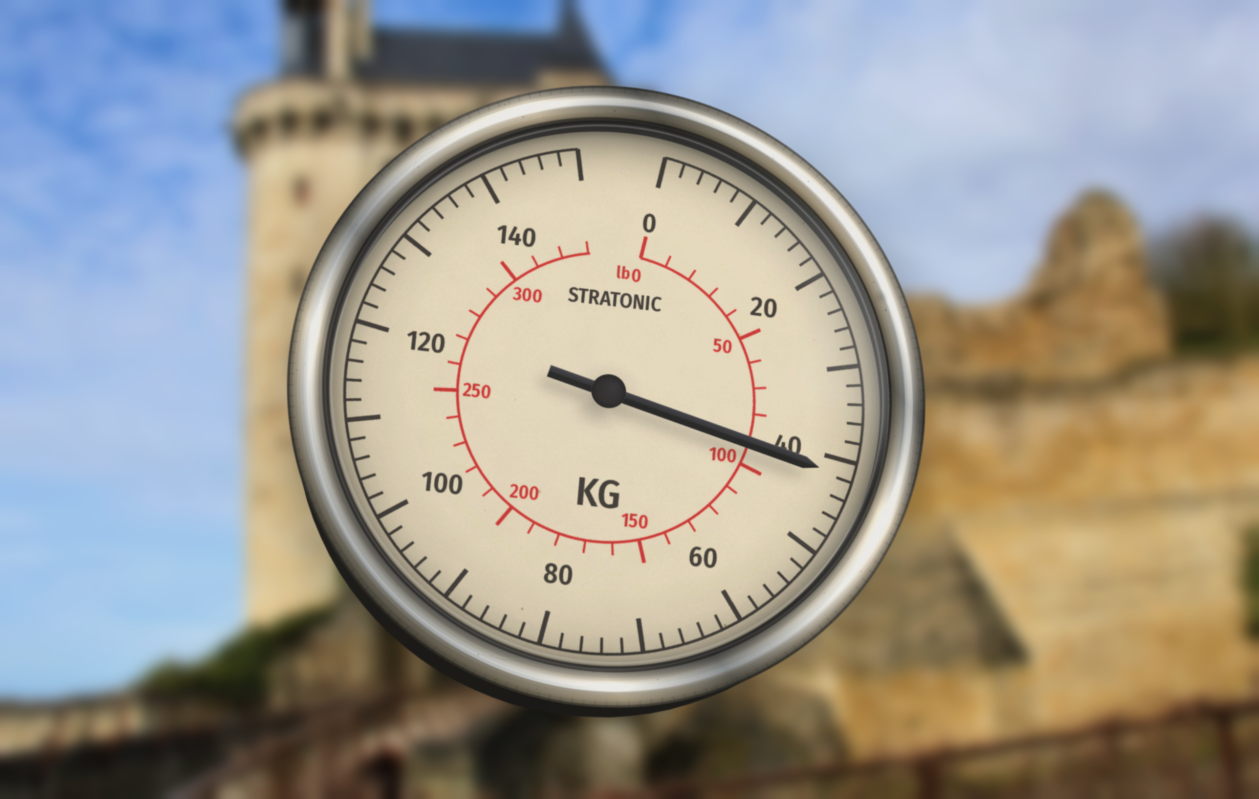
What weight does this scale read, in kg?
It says 42 kg
